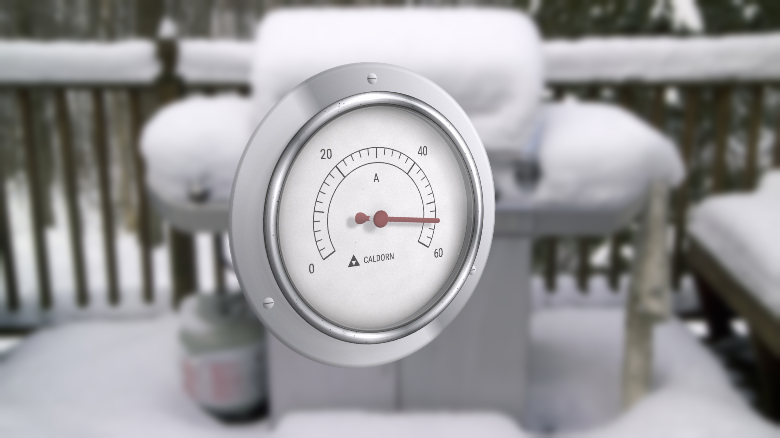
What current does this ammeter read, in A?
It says 54 A
